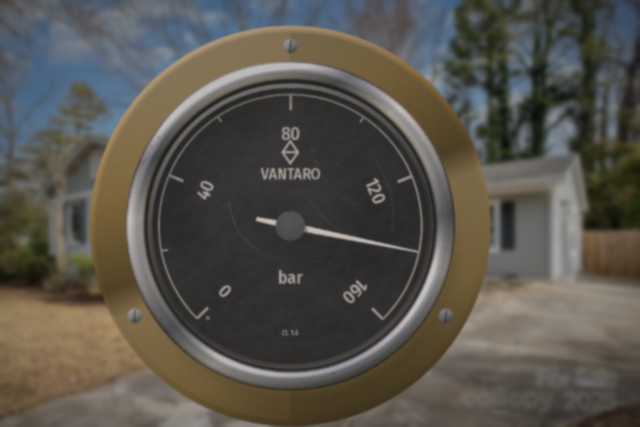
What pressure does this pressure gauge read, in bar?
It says 140 bar
